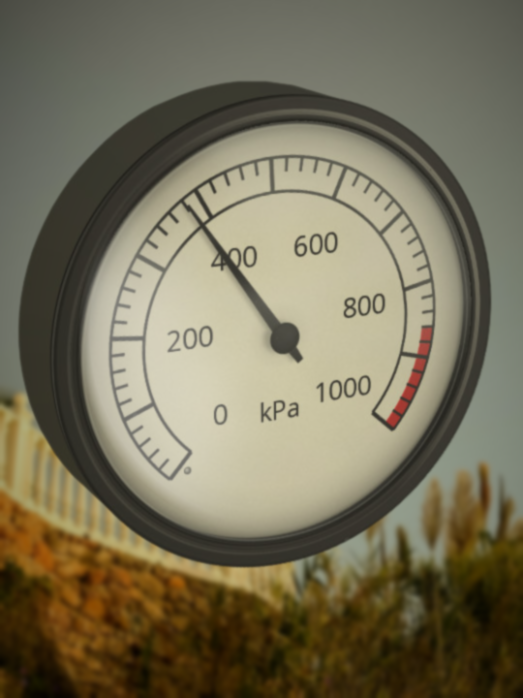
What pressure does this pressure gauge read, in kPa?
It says 380 kPa
